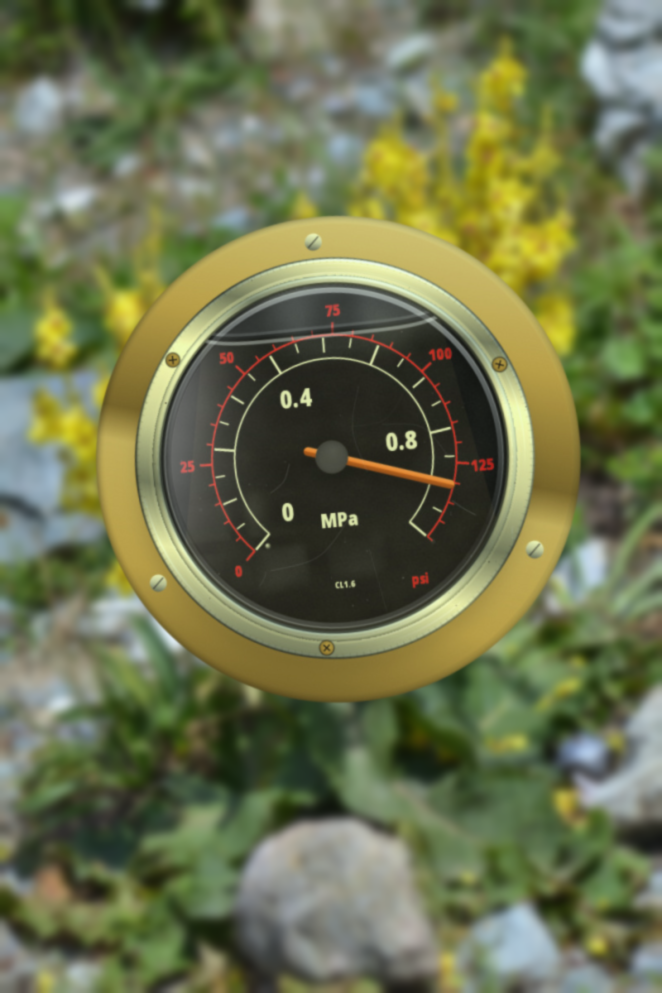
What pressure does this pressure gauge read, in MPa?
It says 0.9 MPa
